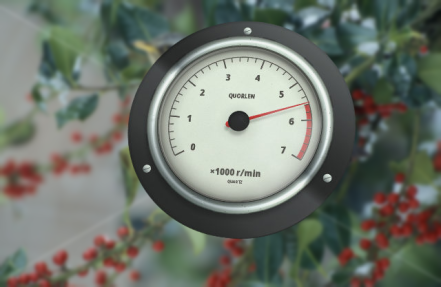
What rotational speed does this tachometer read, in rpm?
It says 5600 rpm
